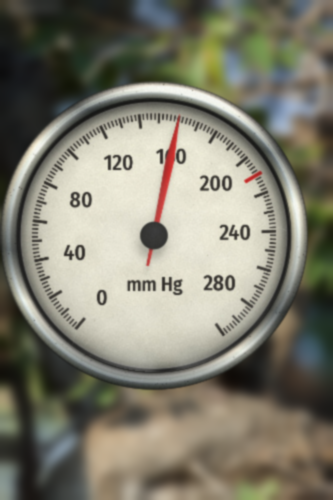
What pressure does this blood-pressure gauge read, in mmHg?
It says 160 mmHg
